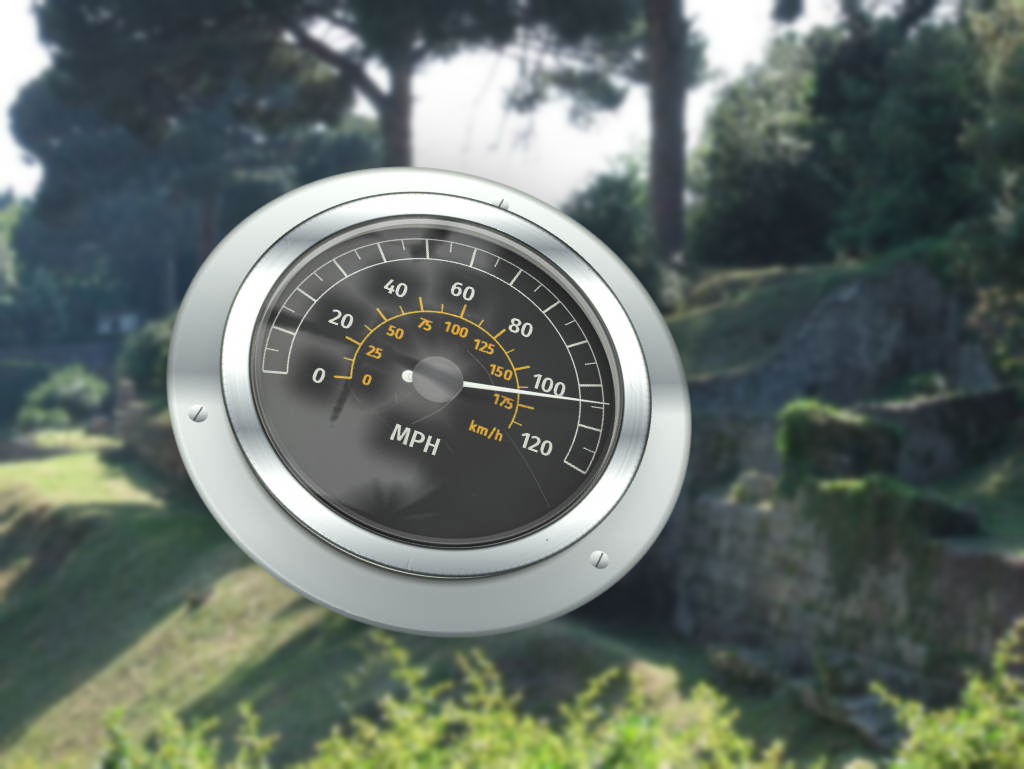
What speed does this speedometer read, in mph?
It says 105 mph
